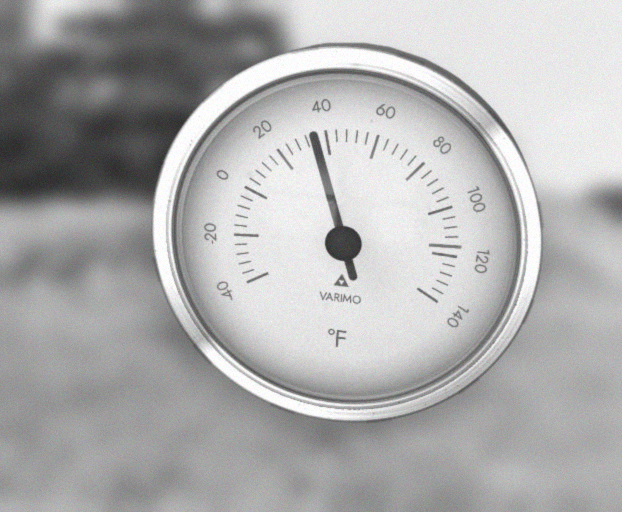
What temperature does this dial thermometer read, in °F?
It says 36 °F
